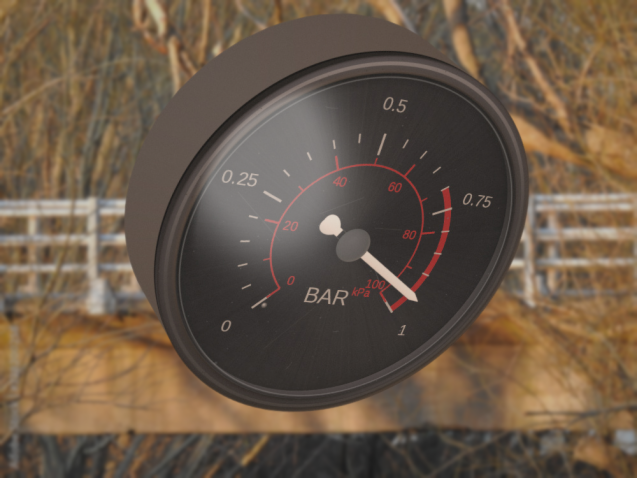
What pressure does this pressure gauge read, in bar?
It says 0.95 bar
